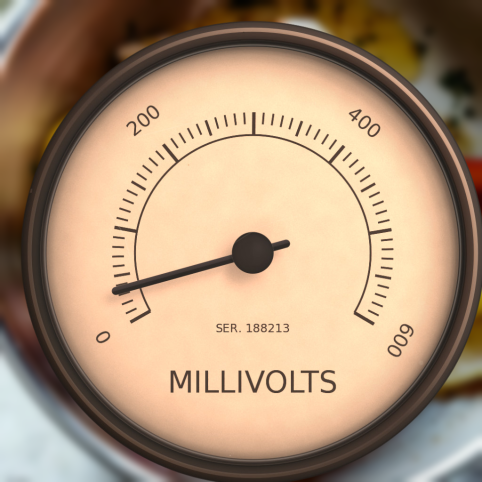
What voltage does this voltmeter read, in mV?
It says 35 mV
